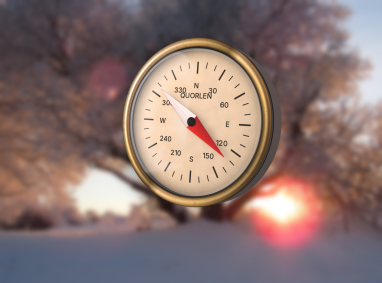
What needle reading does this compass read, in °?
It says 130 °
